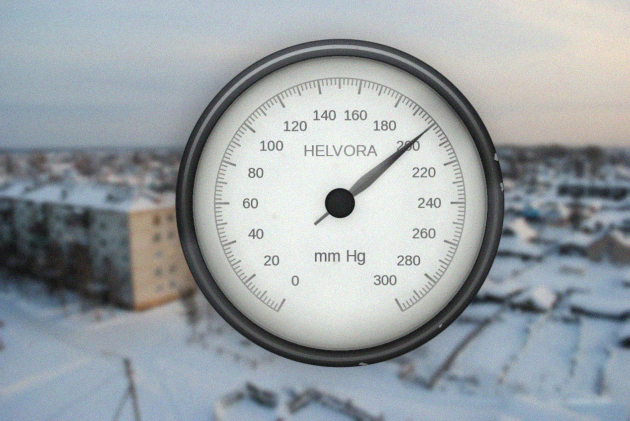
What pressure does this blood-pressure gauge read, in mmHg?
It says 200 mmHg
